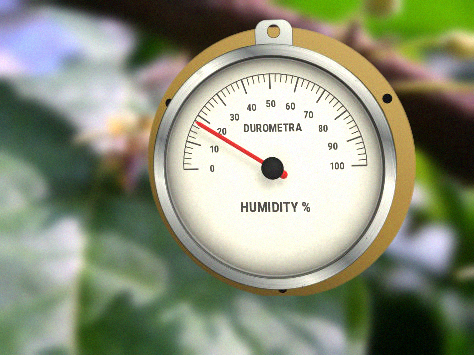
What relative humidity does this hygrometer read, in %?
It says 18 %
